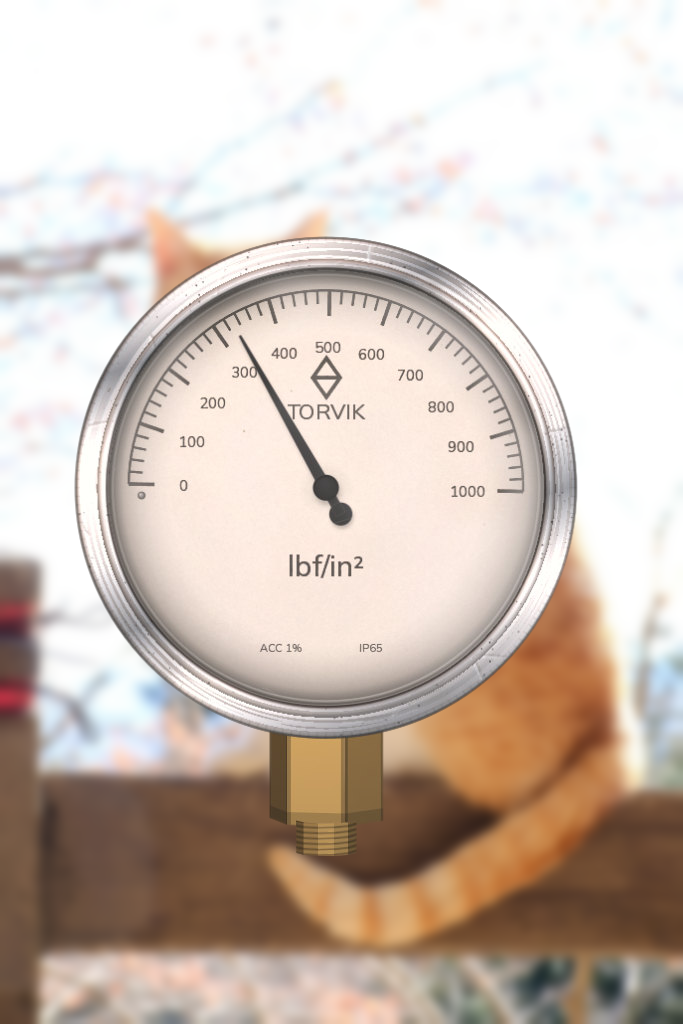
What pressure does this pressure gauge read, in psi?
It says 330 psi
